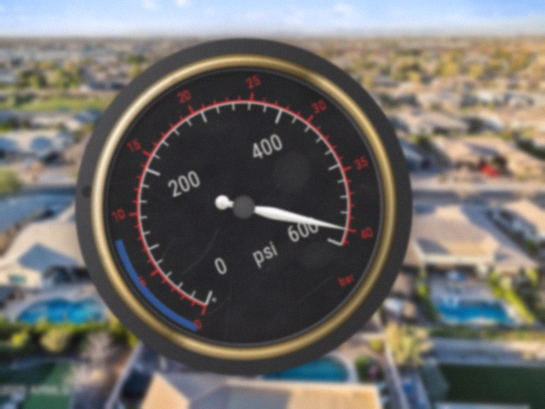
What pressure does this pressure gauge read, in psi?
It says 580 psi
